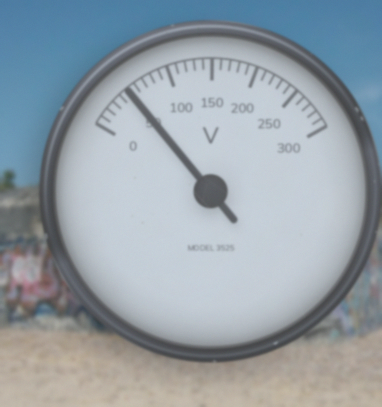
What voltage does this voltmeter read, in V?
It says 50 V
